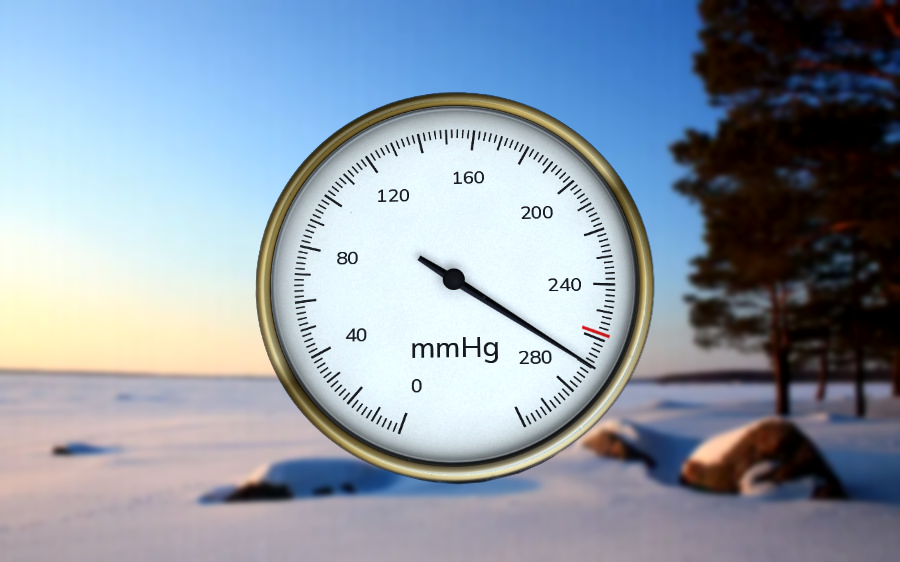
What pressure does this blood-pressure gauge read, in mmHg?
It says 270 mmHg
